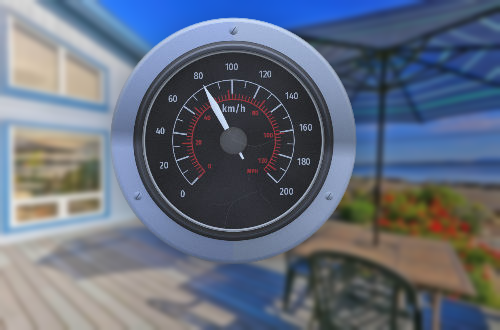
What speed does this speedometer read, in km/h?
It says 80 km/h
